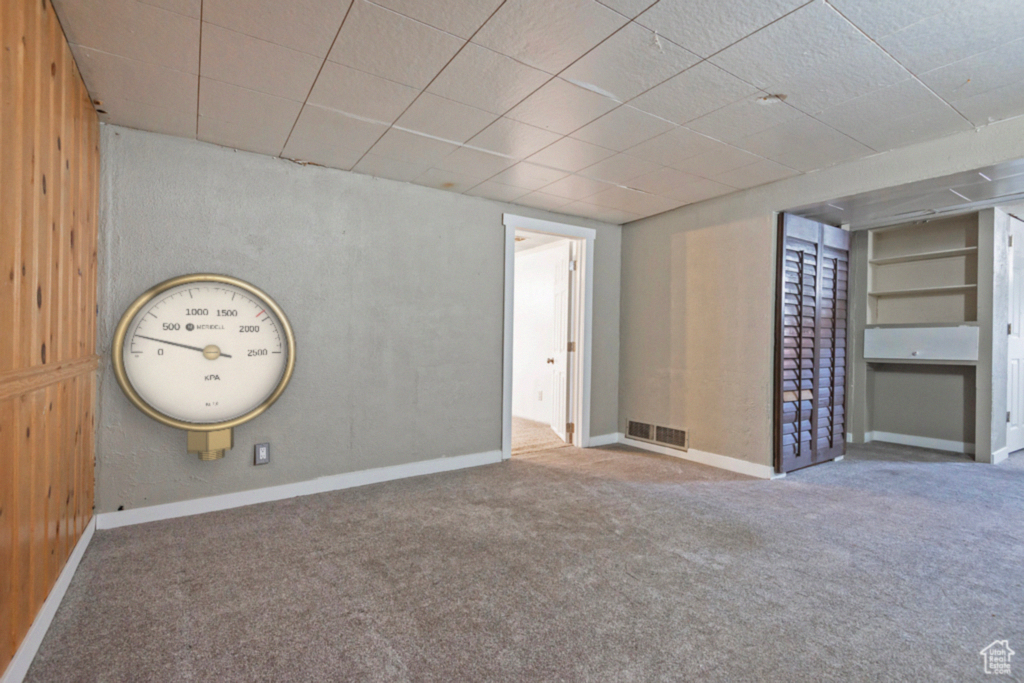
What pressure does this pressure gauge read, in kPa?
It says 200 kPa
